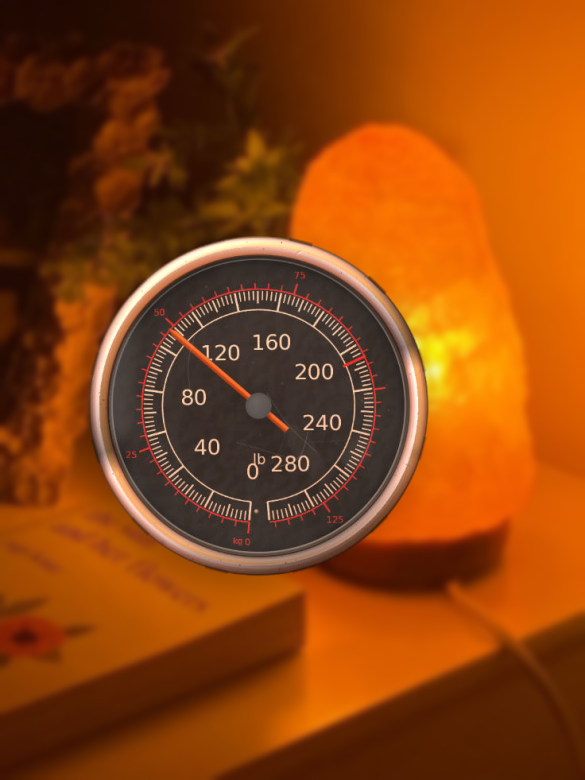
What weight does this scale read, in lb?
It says 108 lb
